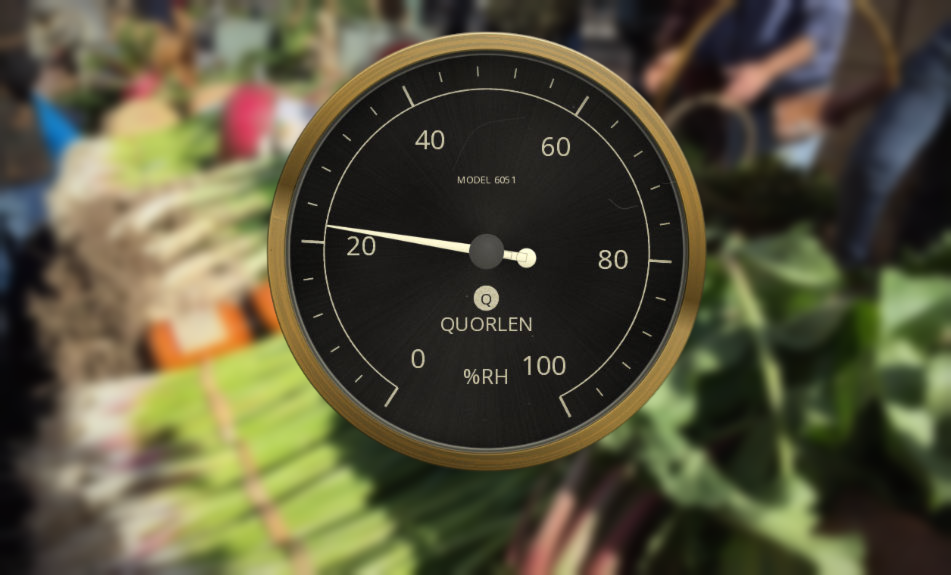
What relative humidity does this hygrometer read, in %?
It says 22 %
